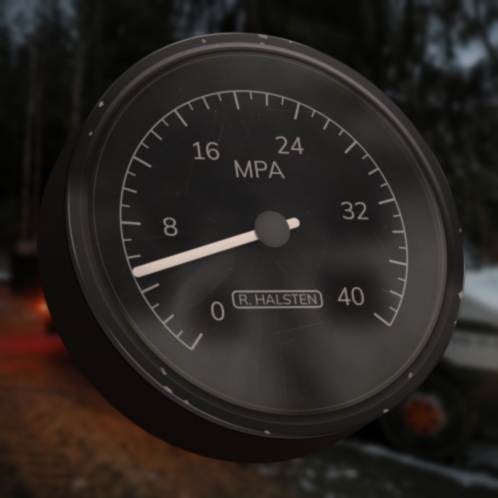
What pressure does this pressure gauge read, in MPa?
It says 5 MPa
